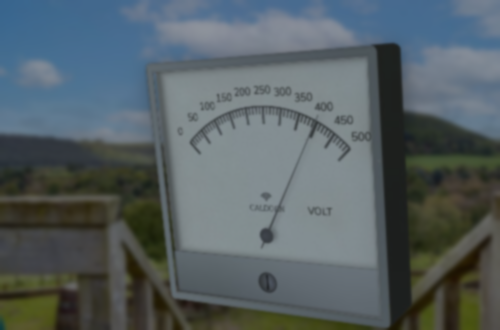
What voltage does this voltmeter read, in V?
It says 400 V
